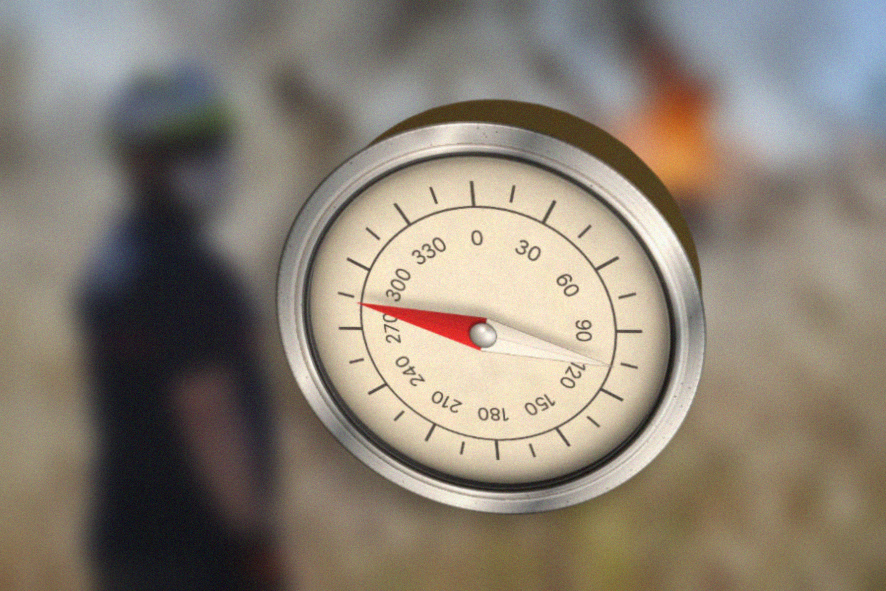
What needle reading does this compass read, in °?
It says 285 °
